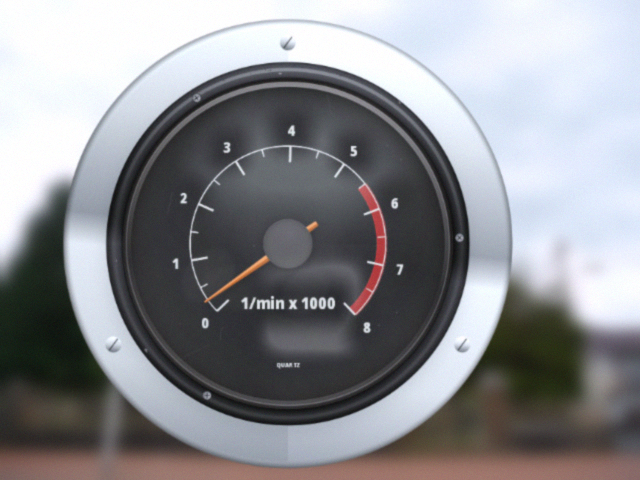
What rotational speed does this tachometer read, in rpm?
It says 250 rpm
